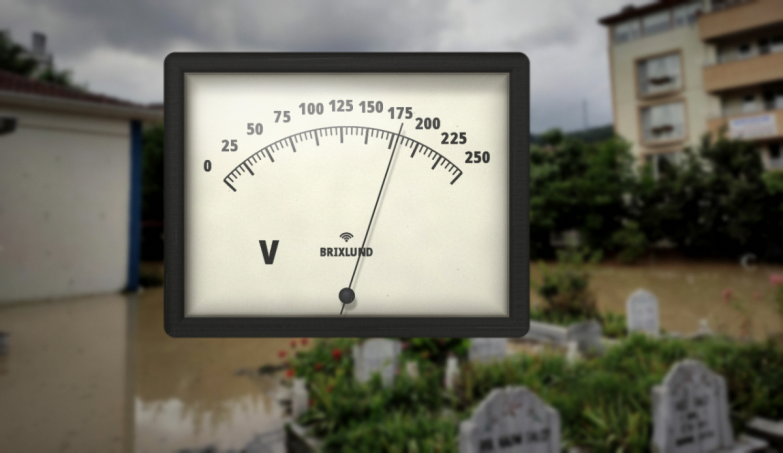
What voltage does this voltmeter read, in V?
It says 180 V
